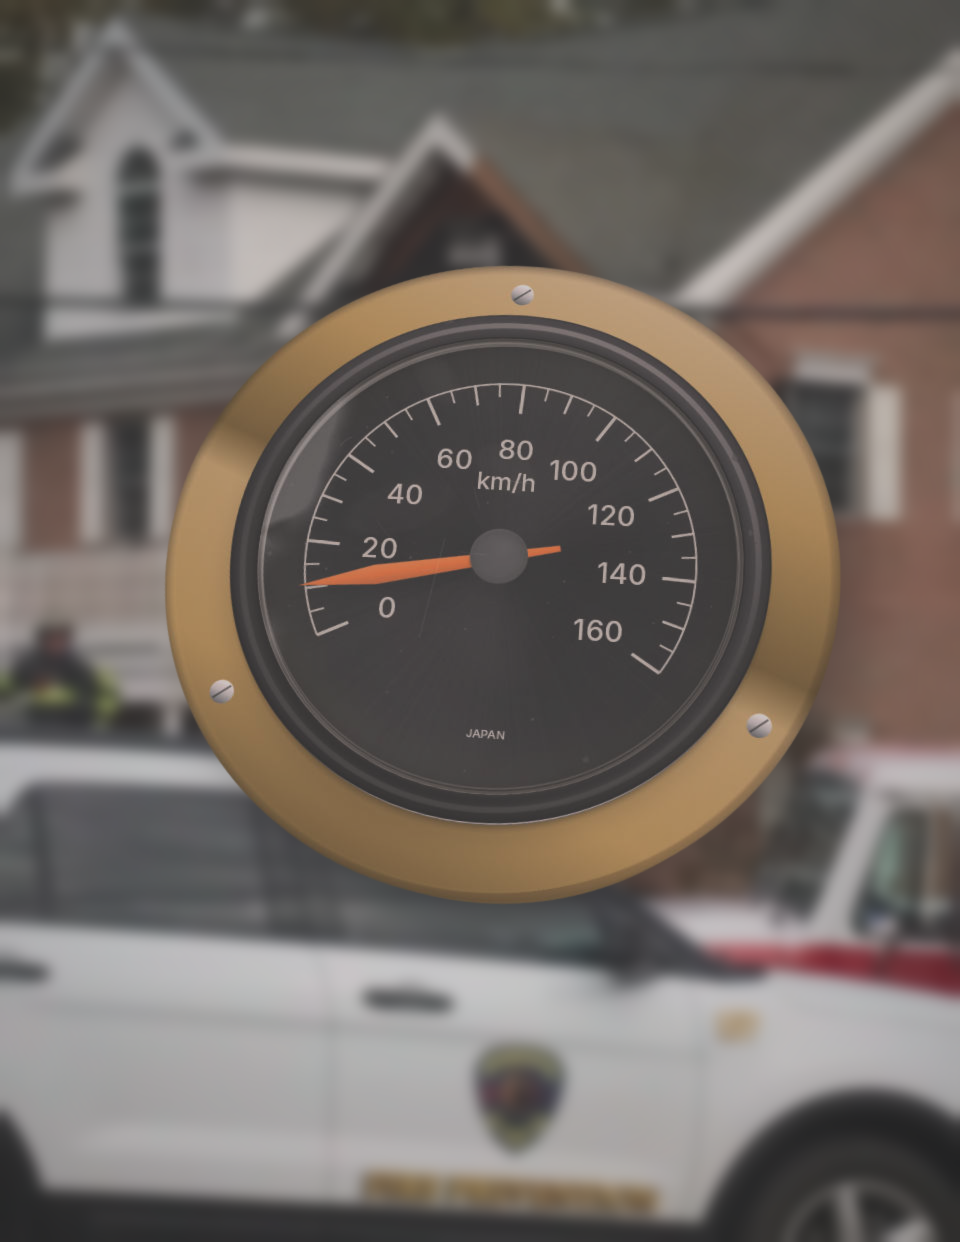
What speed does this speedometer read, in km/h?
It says 10 km/h
